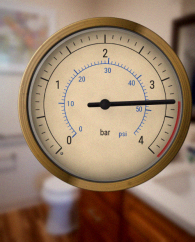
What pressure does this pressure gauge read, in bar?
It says 3.3 bar
